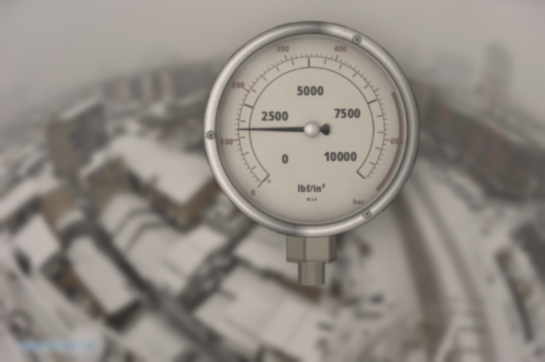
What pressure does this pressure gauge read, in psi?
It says 1750 psi
